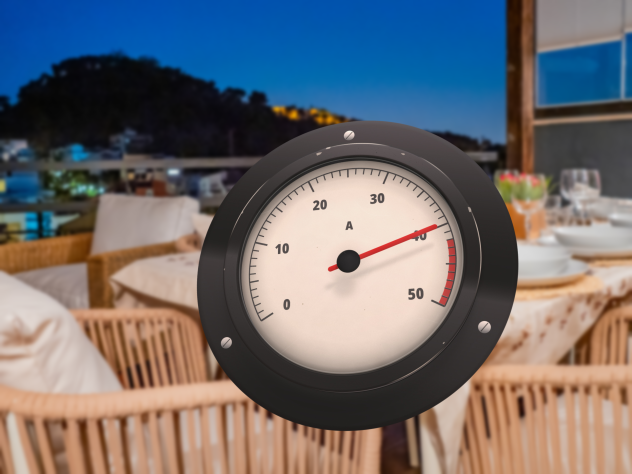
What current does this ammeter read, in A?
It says 40 A
